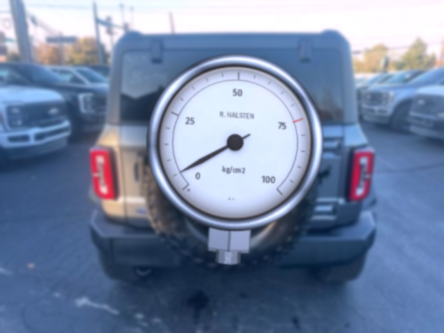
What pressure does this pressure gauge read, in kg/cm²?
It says 5 kg/cm²
